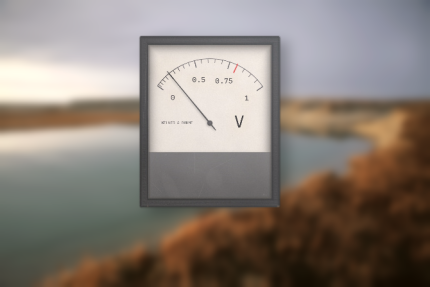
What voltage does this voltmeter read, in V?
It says 0.25 V
